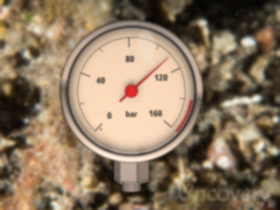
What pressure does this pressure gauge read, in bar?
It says 110 bar
